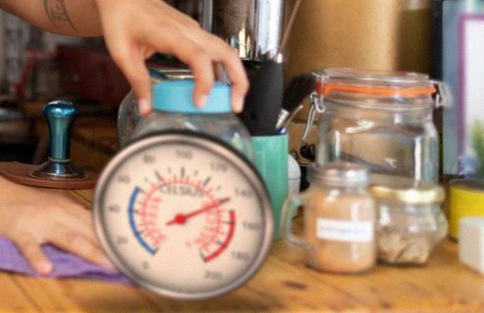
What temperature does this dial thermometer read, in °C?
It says 140 °C
